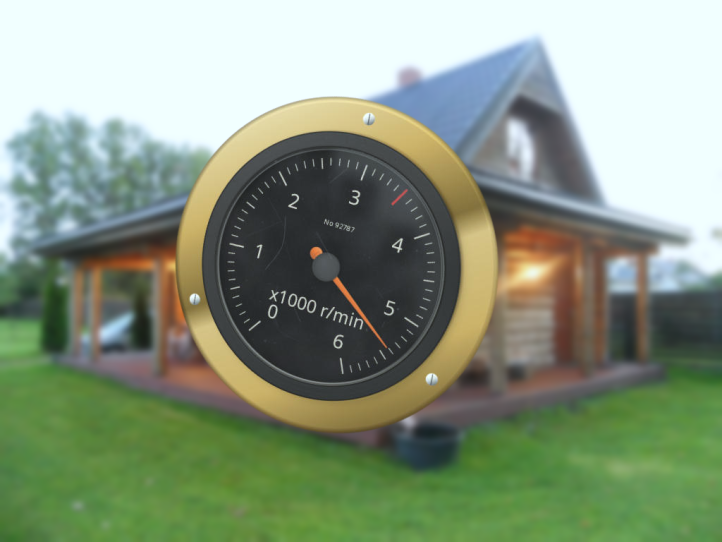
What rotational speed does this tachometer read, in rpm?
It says 5400 rpm
